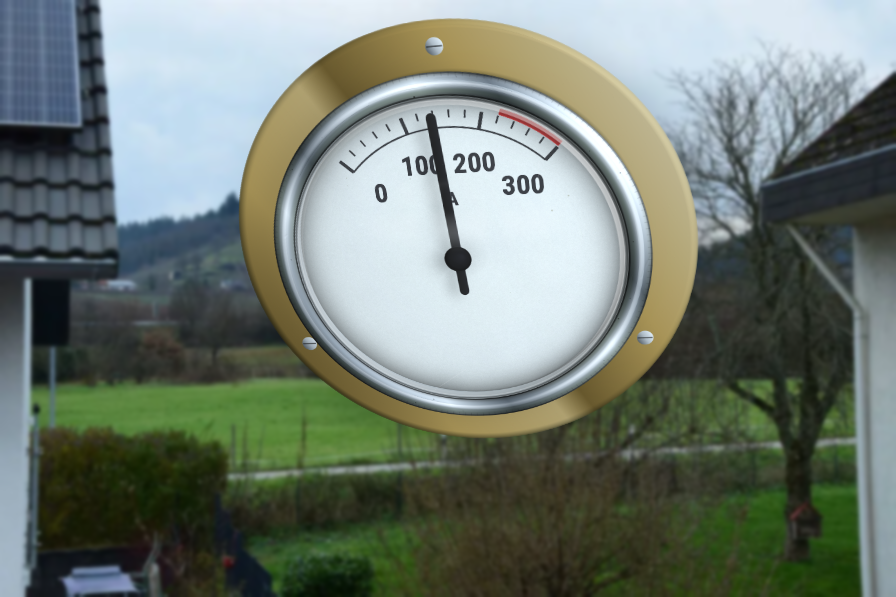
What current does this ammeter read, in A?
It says 140 A
